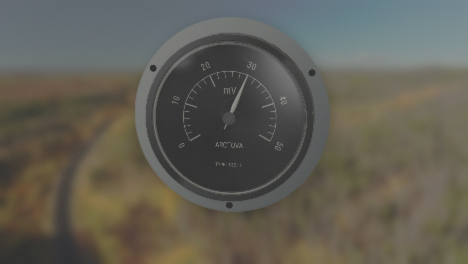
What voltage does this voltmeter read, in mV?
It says 30 mV
